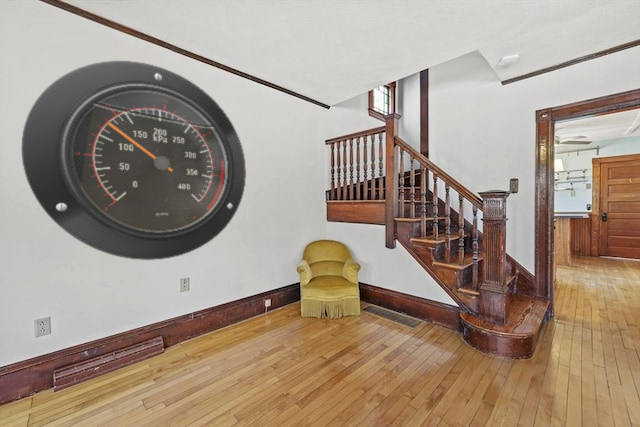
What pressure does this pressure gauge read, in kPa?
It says 120 kPa
